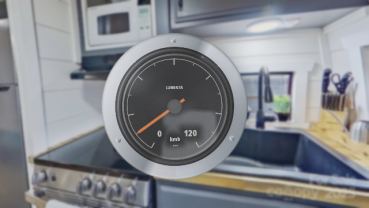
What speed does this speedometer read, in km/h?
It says 10 km/h
